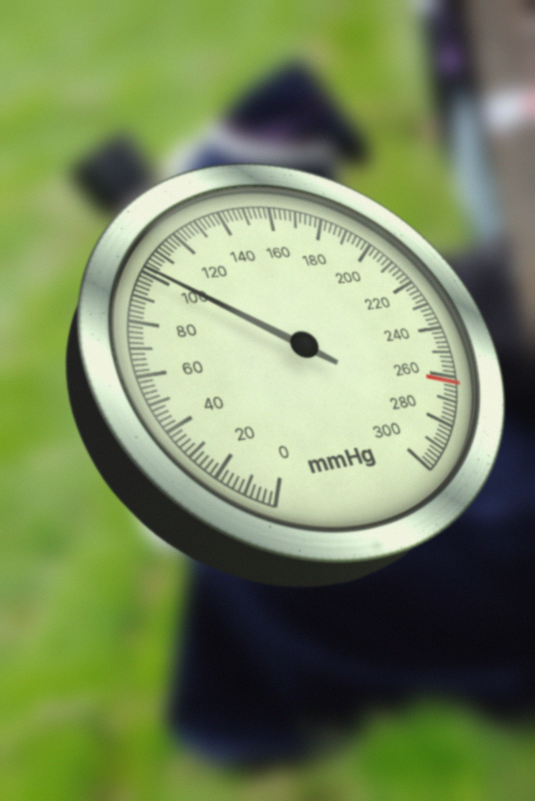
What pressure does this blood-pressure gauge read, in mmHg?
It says 100 mmHg
